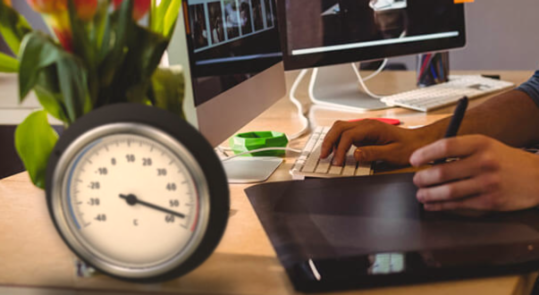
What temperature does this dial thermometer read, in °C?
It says 55 °C
